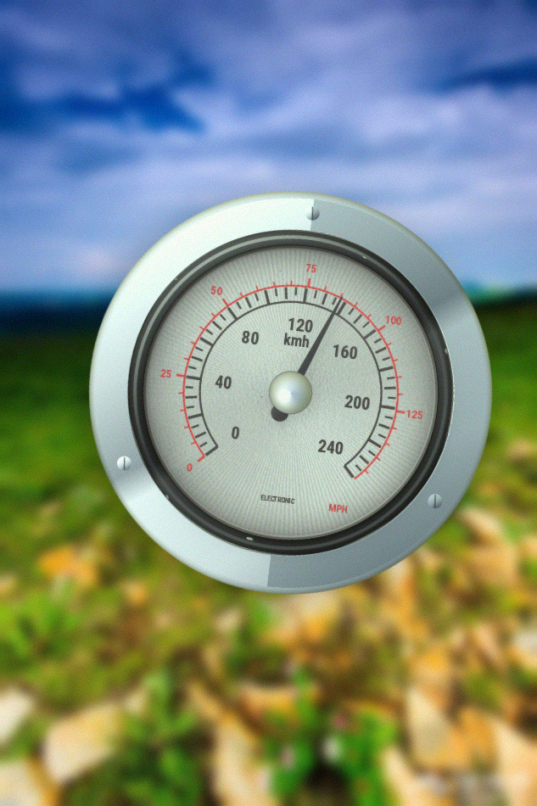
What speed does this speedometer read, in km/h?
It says 137.5 km/h
